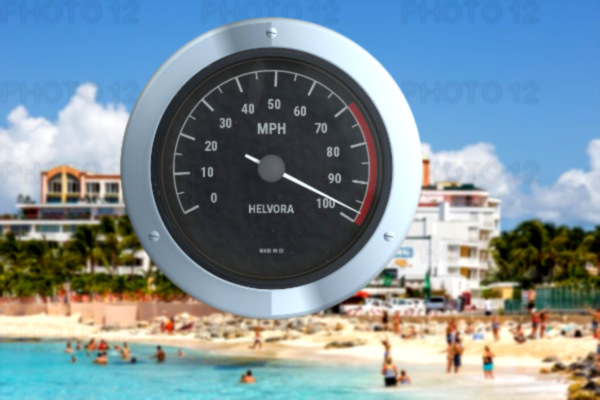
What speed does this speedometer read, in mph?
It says 97.5 mph
